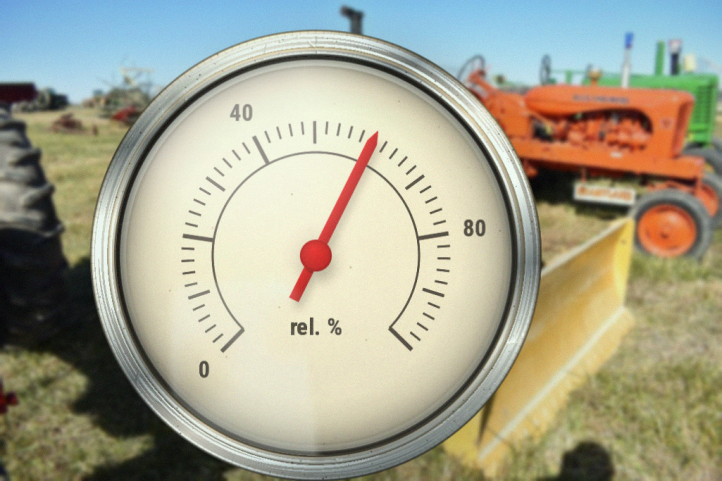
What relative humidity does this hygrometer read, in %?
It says 60 %
